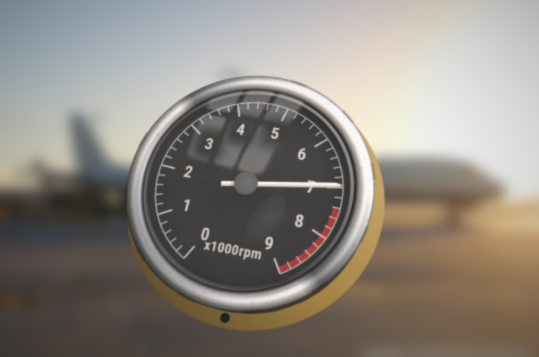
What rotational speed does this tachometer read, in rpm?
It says 7000 rpm
